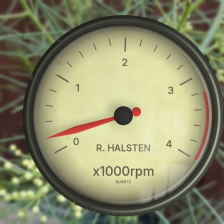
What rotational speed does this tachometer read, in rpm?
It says 200 rpm
